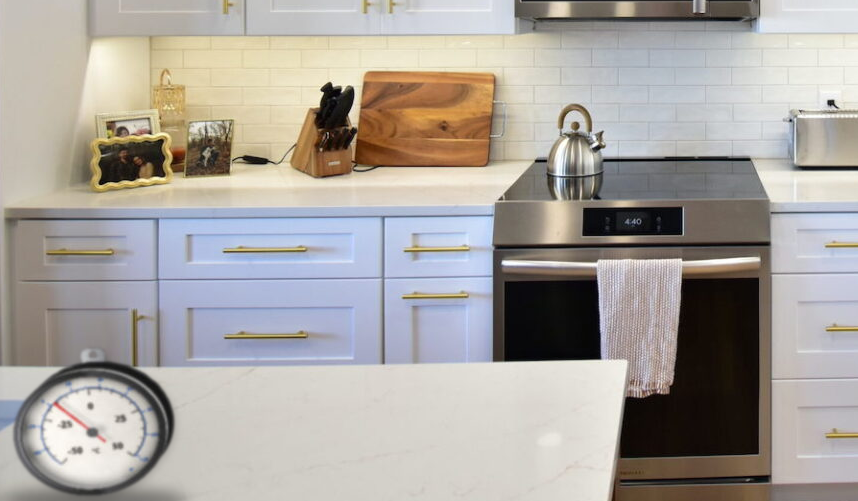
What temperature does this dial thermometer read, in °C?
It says -15 °C
